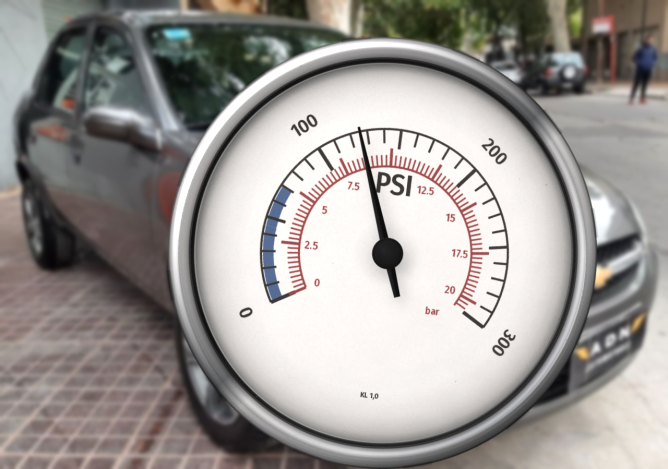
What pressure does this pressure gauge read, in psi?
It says 125 psi
